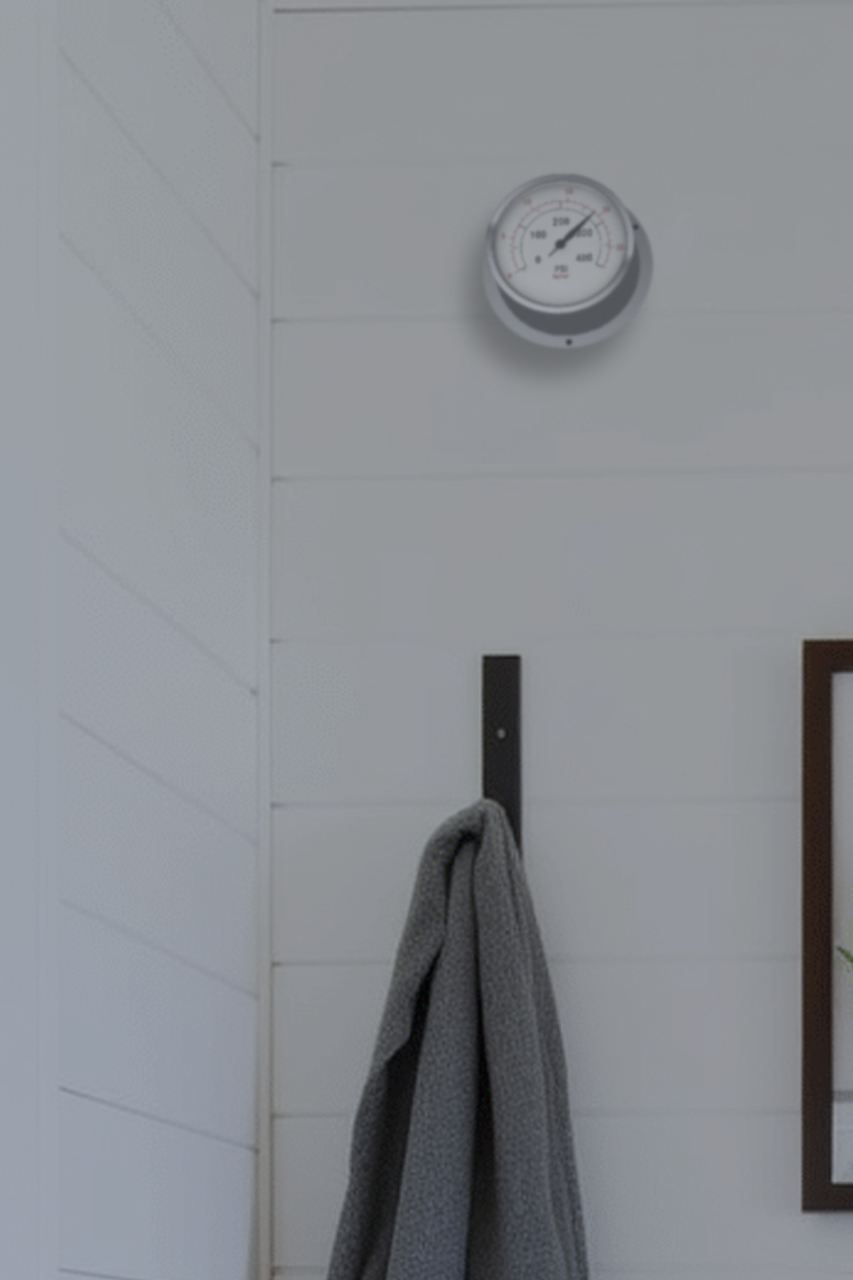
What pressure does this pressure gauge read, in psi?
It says 275 psi
